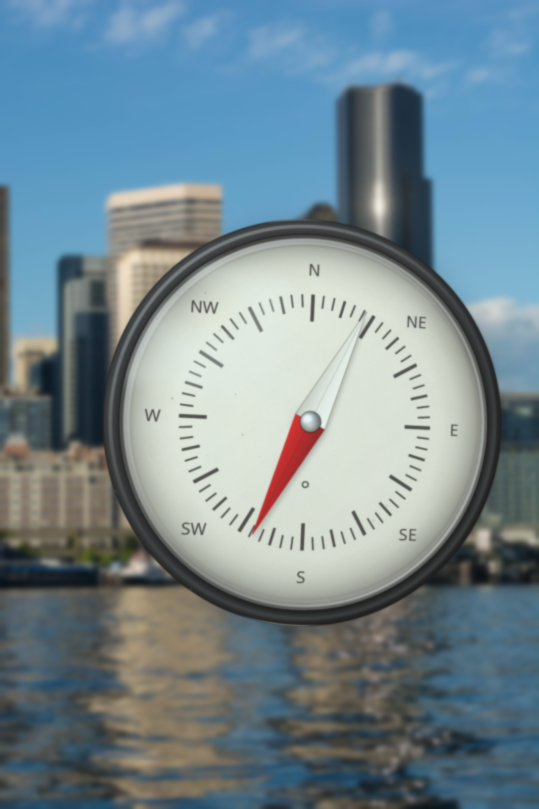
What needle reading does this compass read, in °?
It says 205 °
